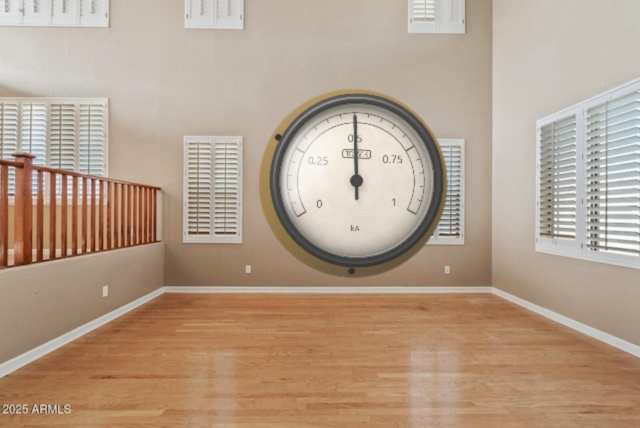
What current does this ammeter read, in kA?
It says 0.5 kA
